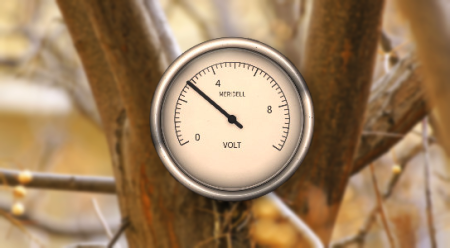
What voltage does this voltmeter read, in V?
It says 2.8 V
